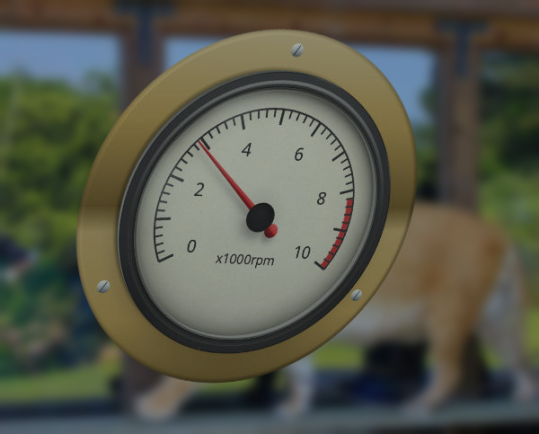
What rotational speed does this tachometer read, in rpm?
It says 2900 rpm
